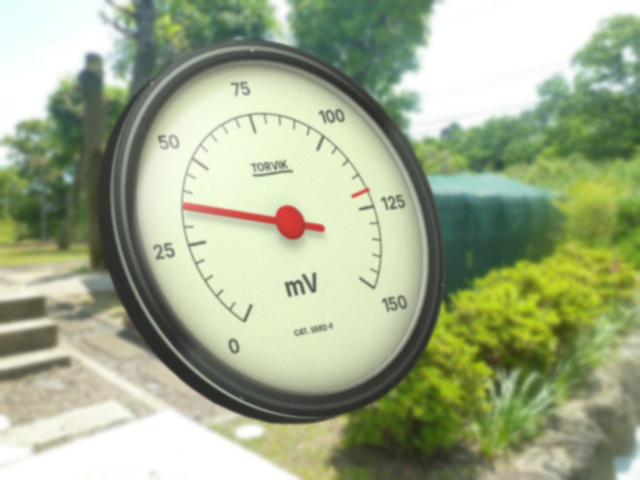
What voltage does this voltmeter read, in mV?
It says 35 mV
